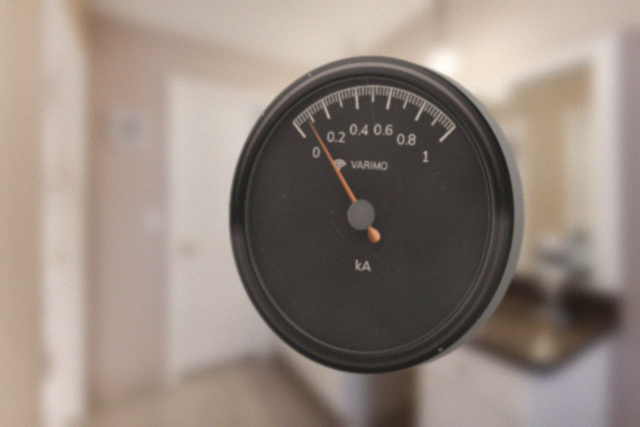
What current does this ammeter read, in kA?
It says 0.1 kA
